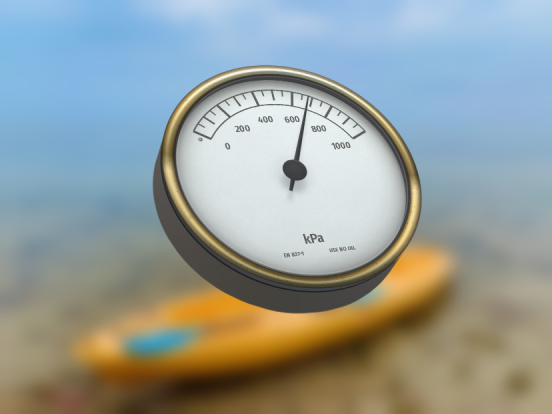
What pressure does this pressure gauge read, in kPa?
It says 675 kPa
